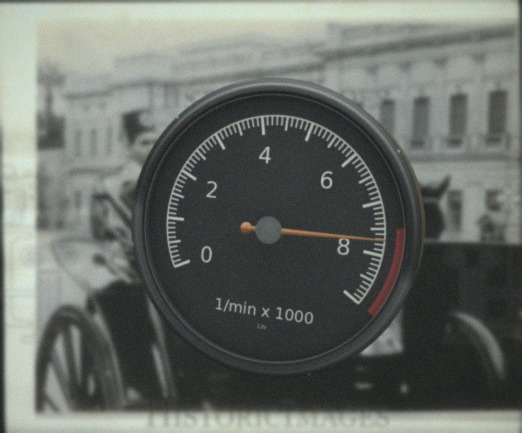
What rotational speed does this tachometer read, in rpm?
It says 7700 rpm
